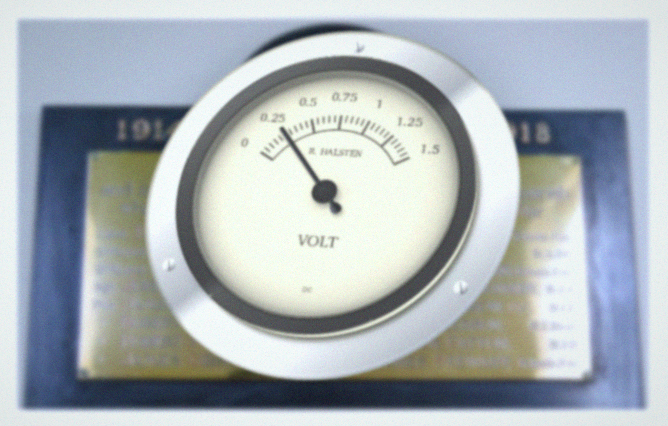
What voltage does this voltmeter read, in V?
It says 0.25 V
